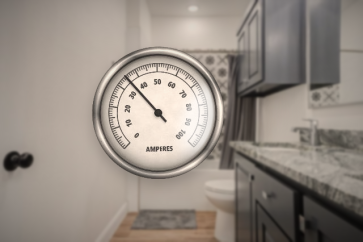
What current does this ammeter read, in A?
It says 35 A
